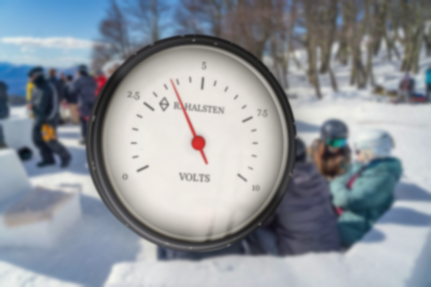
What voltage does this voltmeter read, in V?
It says 3.75 V
